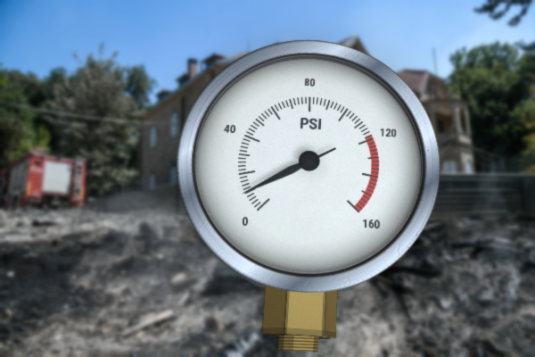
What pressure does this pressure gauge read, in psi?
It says 10 psi
